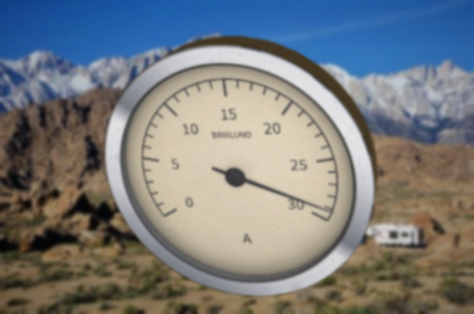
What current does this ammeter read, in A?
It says 29 A
